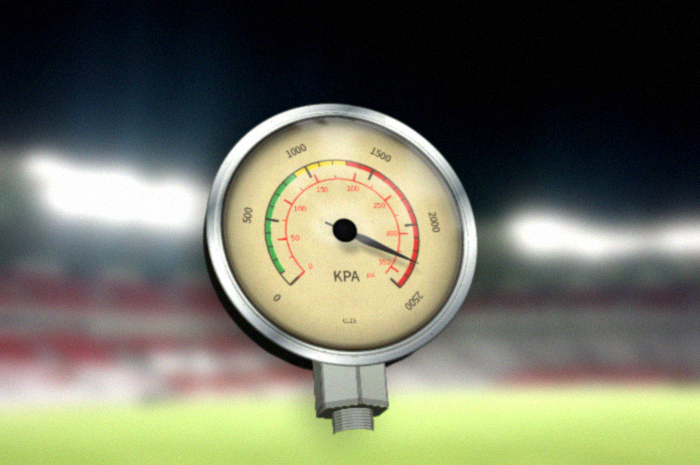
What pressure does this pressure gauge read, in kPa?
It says 2300 kPa
